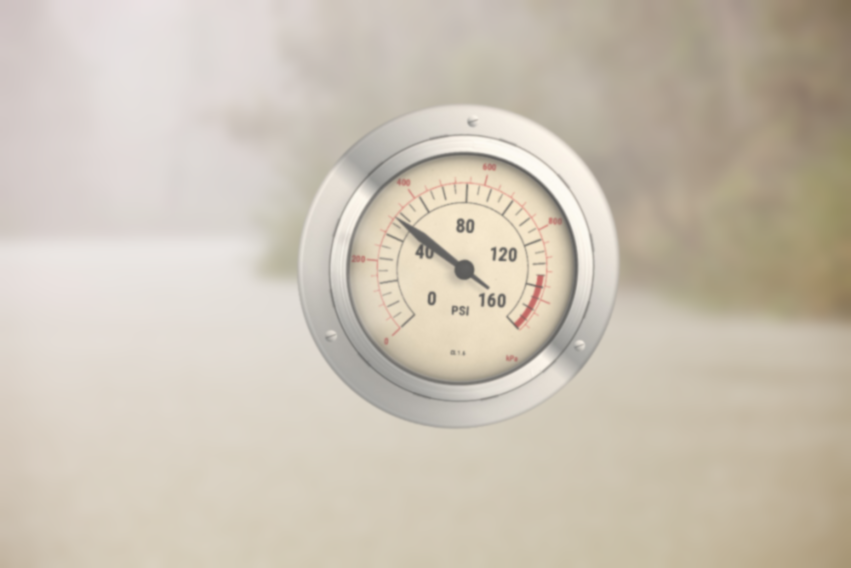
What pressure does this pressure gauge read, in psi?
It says 47.5 psi
